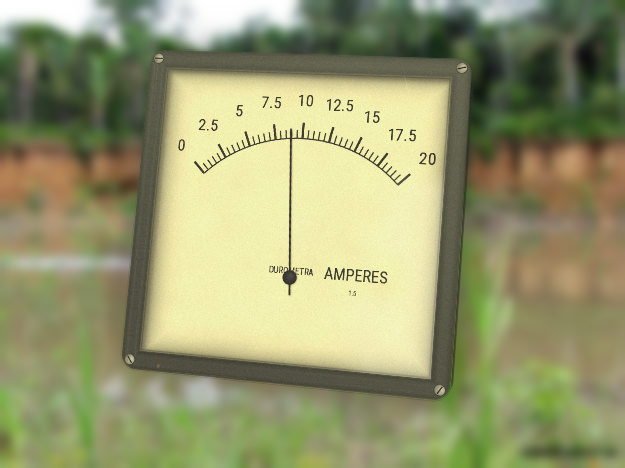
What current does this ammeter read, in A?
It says 9 A
